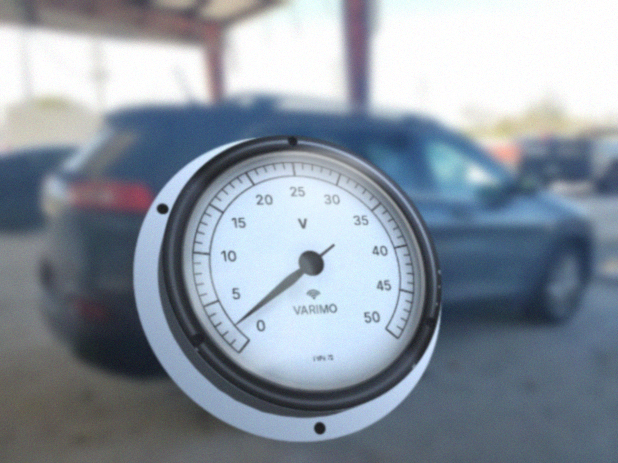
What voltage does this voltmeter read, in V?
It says 2 V
